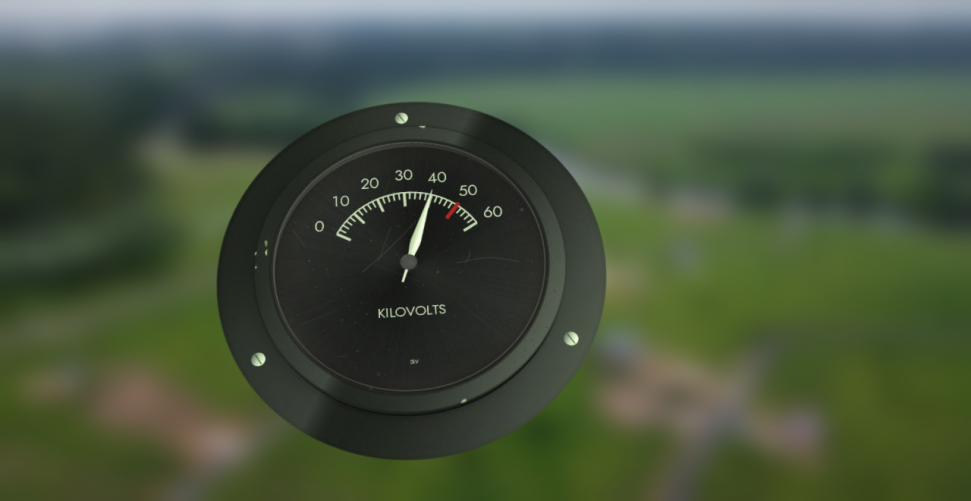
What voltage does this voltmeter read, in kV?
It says 40 kV
